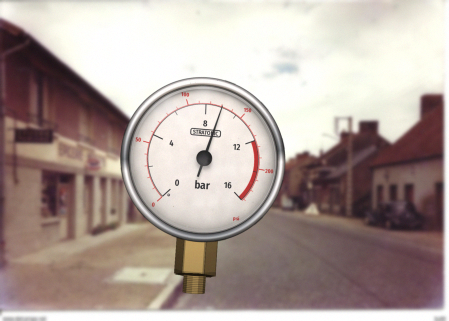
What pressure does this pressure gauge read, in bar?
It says 9 bar
